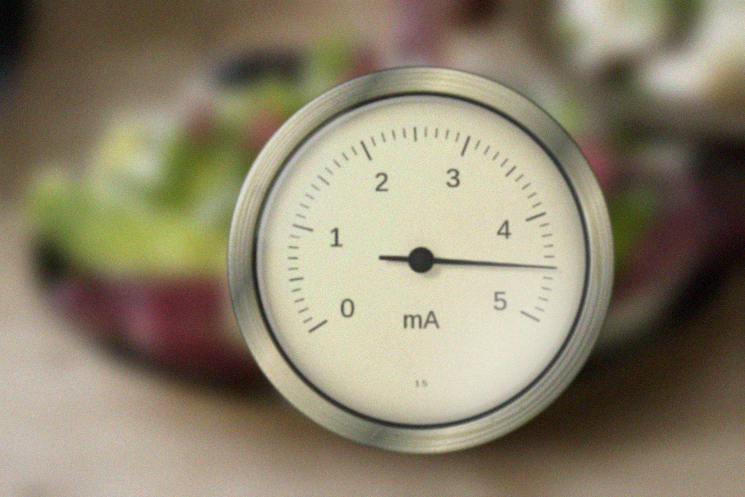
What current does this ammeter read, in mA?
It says 4.5 mA
